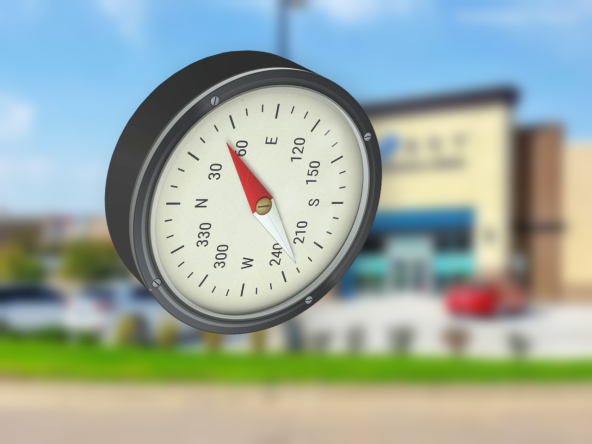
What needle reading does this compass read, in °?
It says 50 °
